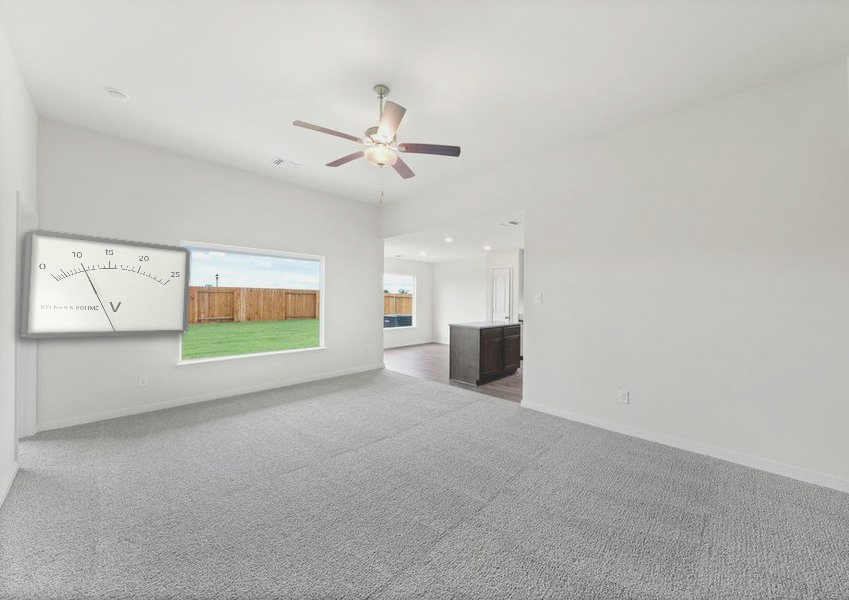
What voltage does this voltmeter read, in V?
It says 10 V
